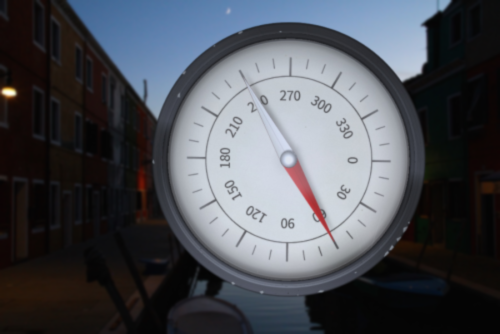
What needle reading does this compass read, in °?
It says 60 °
